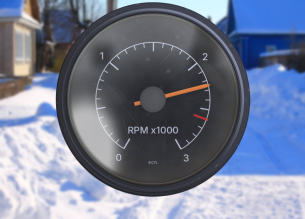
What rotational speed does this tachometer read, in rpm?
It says 2250 rpm
